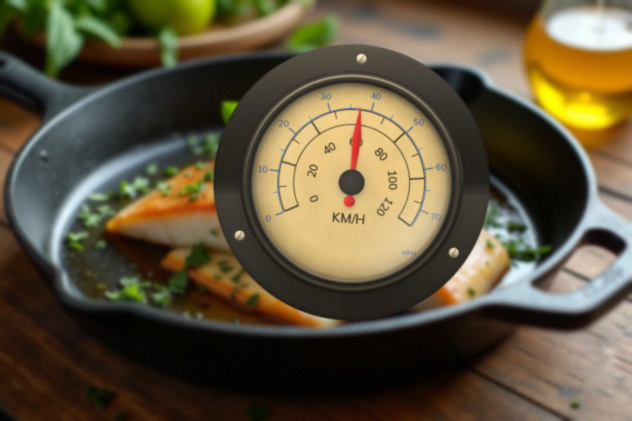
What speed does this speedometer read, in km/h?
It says 60 km/h
